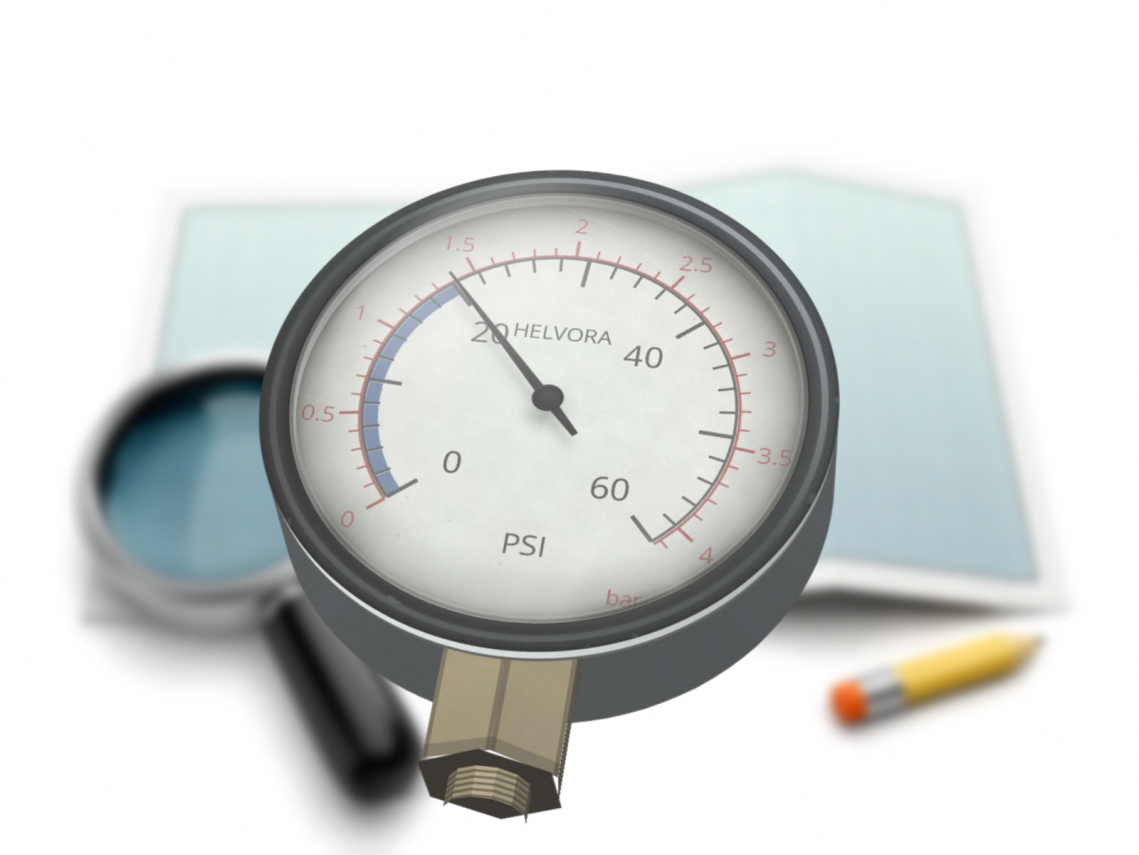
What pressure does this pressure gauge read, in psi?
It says 20 psi
